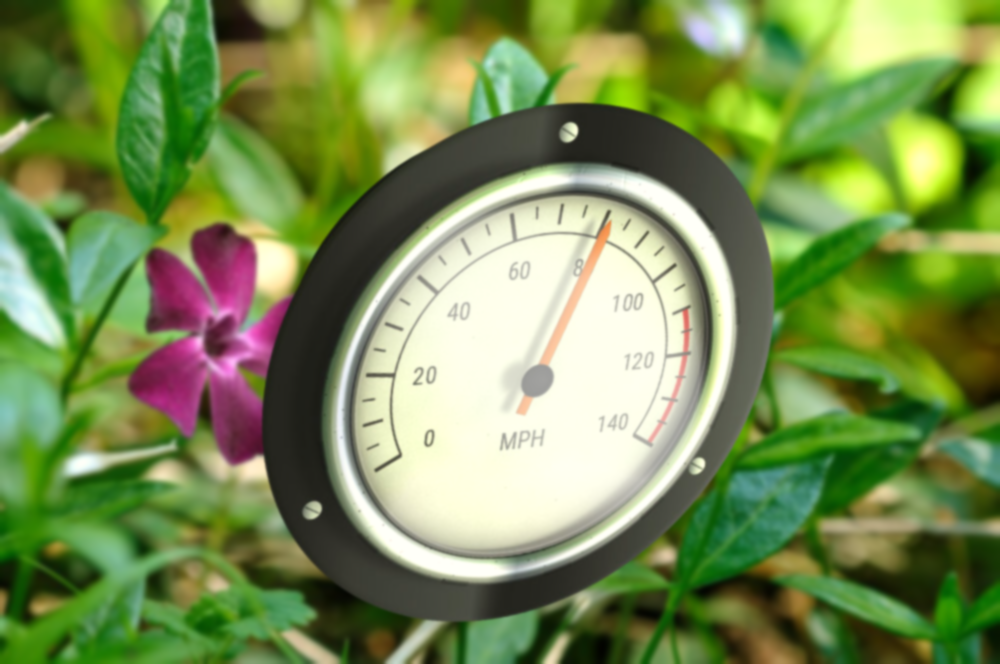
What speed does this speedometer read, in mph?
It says 80 mph
